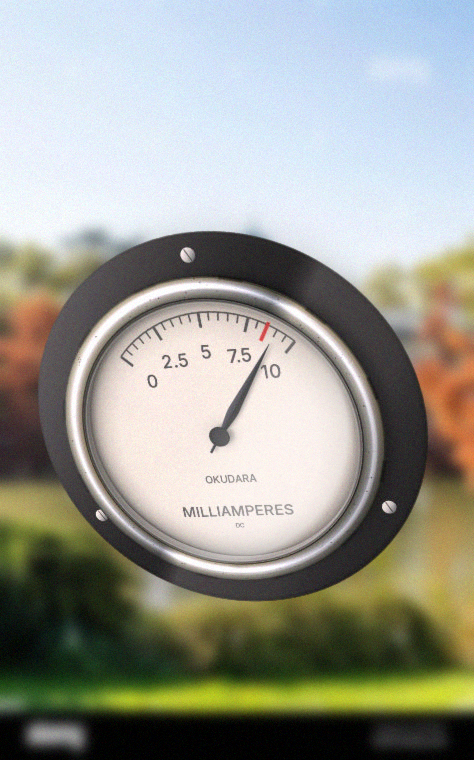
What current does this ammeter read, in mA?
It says 9 mA
